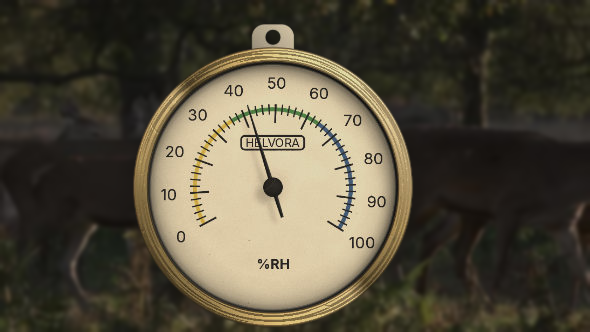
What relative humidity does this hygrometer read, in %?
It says 42 %
